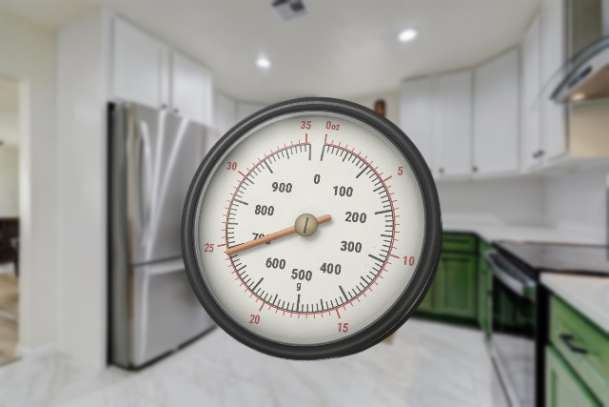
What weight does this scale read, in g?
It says 690 g
